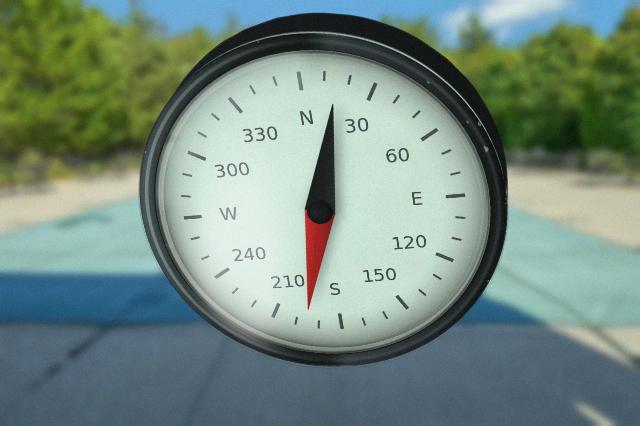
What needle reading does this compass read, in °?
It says 195 °
